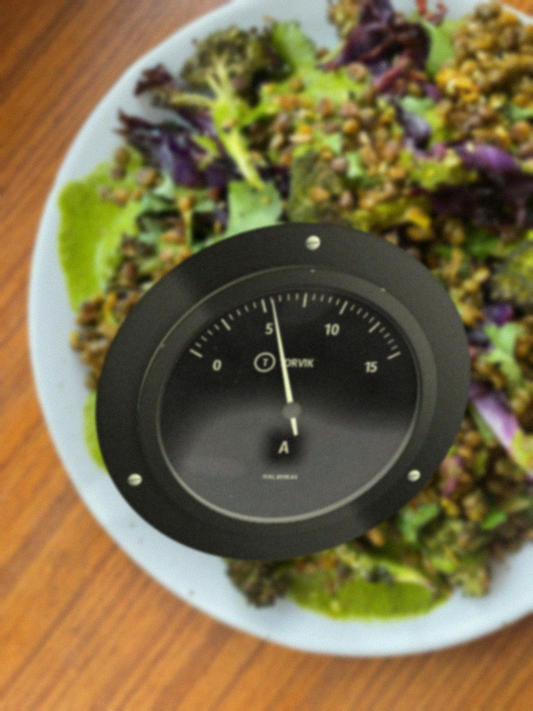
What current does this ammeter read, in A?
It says 5.5 A
